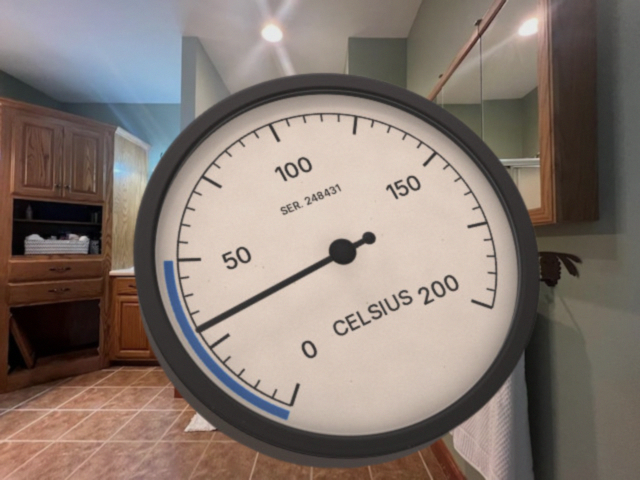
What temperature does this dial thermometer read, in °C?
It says 30 °C
